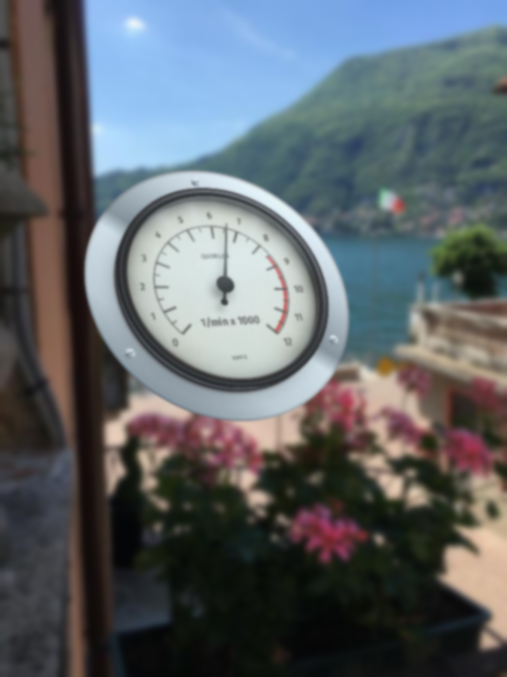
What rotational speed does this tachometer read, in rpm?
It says 6500 rpm
